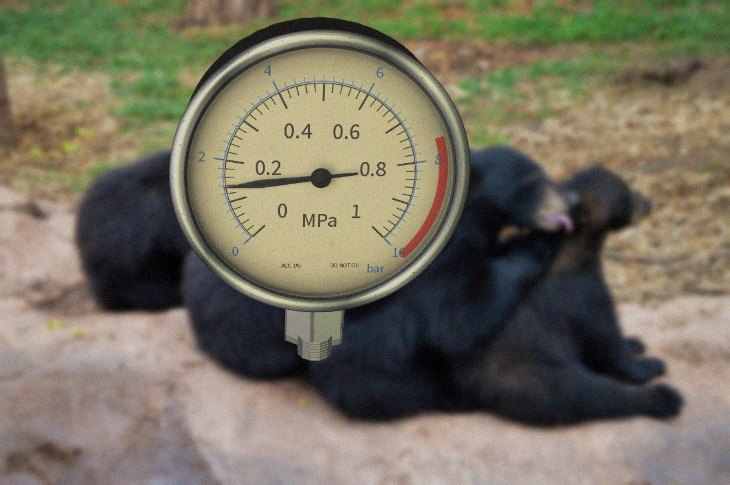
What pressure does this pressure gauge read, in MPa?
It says 0.14 MPa
